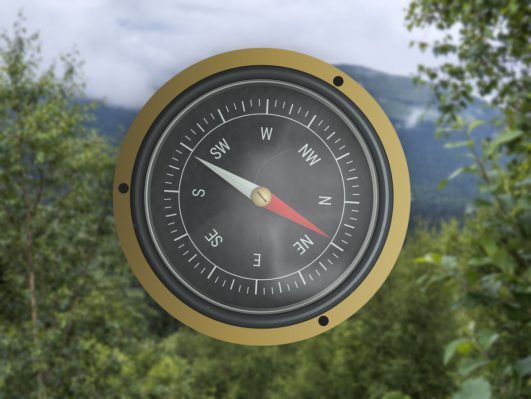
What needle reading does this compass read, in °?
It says 27.5 °
